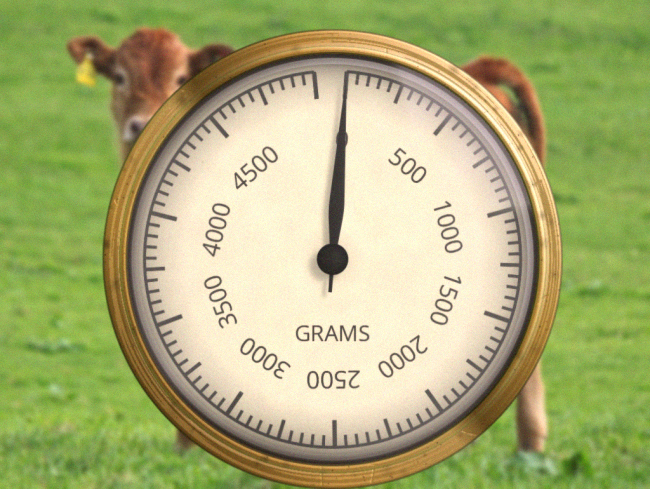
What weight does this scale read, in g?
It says 0 g
